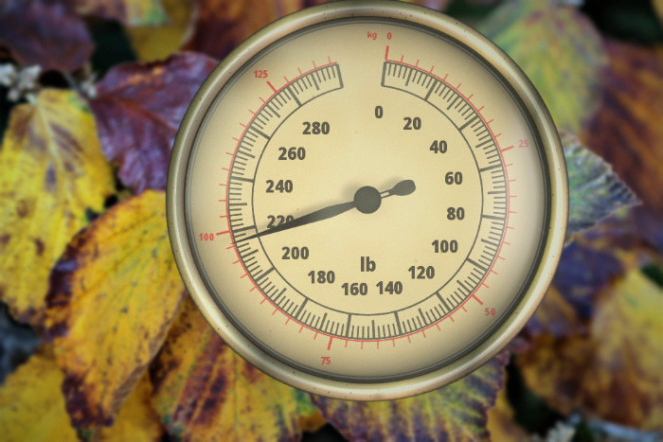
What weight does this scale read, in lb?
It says 216 lb
